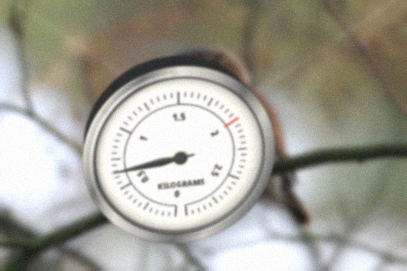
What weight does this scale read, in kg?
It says 0.65 kg
